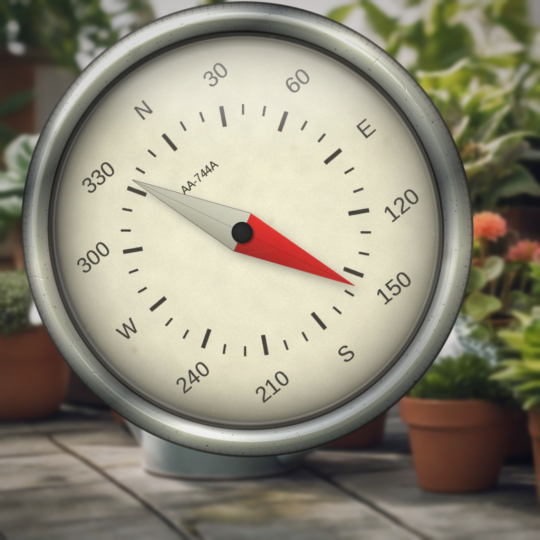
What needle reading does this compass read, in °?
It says 155 °
